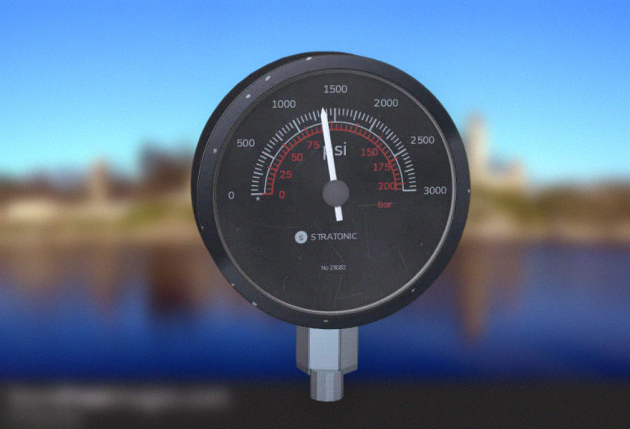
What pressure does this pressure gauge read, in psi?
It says 1350 psi
